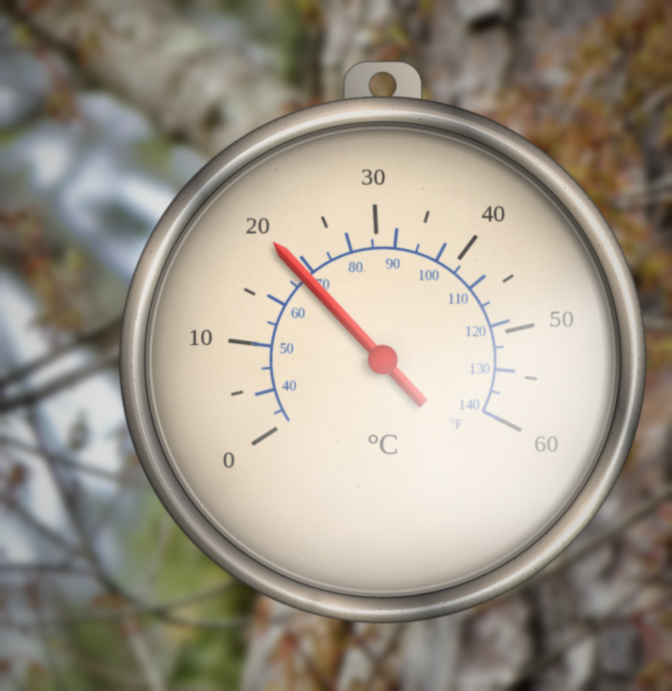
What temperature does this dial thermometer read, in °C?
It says 20 °C
